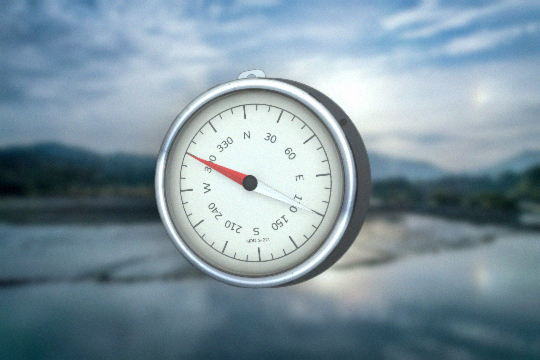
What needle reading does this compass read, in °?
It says 300 °
